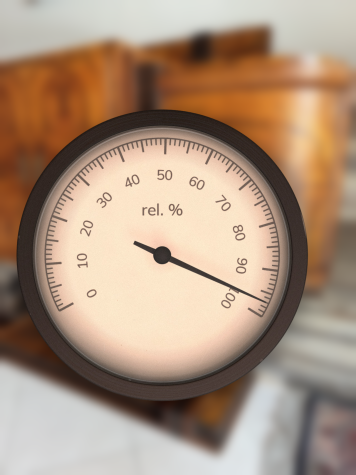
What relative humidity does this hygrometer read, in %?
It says 97 %
